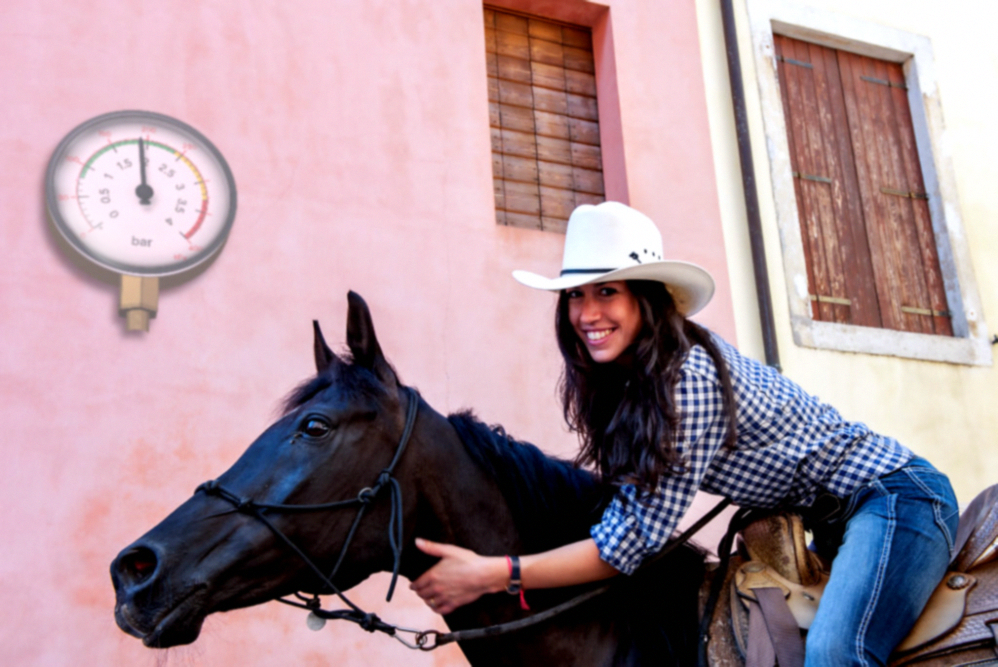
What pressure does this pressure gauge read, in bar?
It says 1.9 bar
